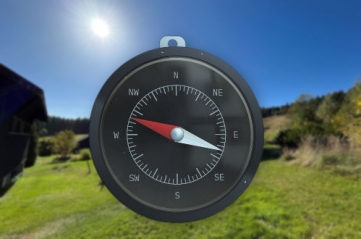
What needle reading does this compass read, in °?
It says 290 °
